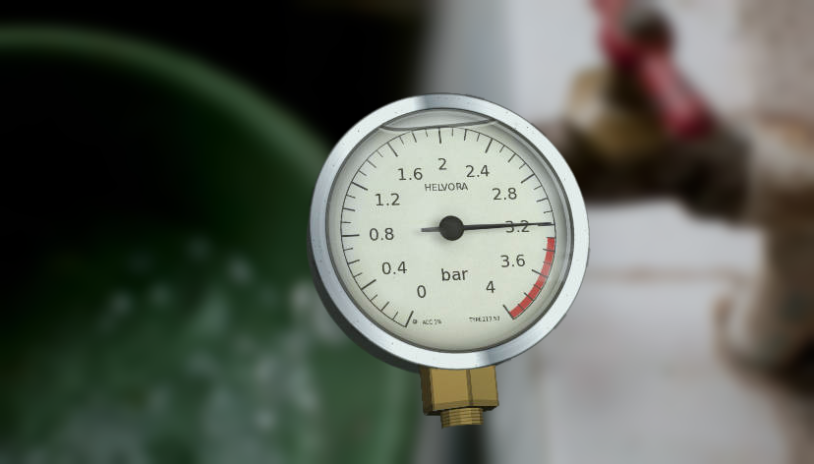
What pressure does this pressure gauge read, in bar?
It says 3.2 bar
